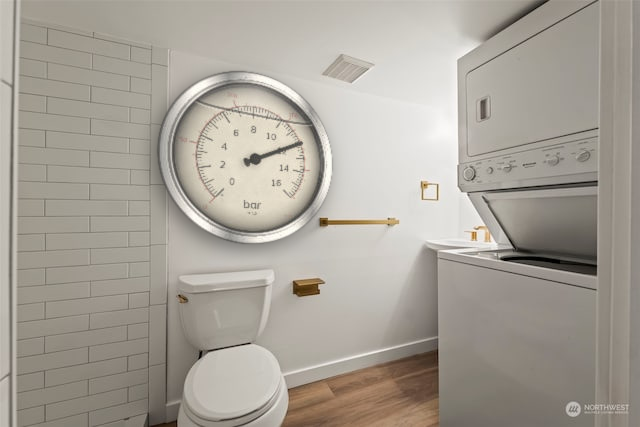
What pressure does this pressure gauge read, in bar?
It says 12 bar
